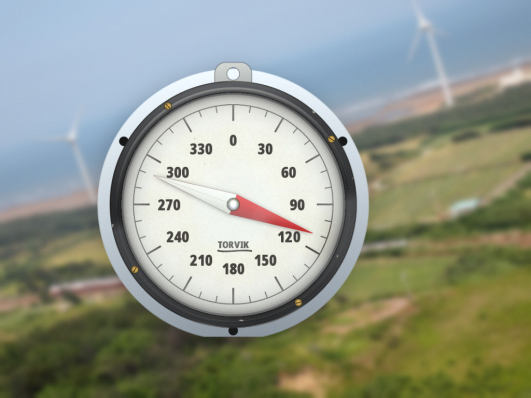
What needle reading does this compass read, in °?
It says 110 °
